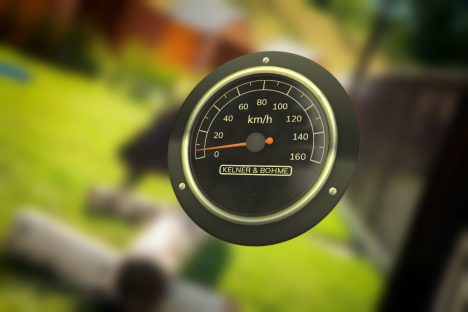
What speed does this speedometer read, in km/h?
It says 5 km/h
